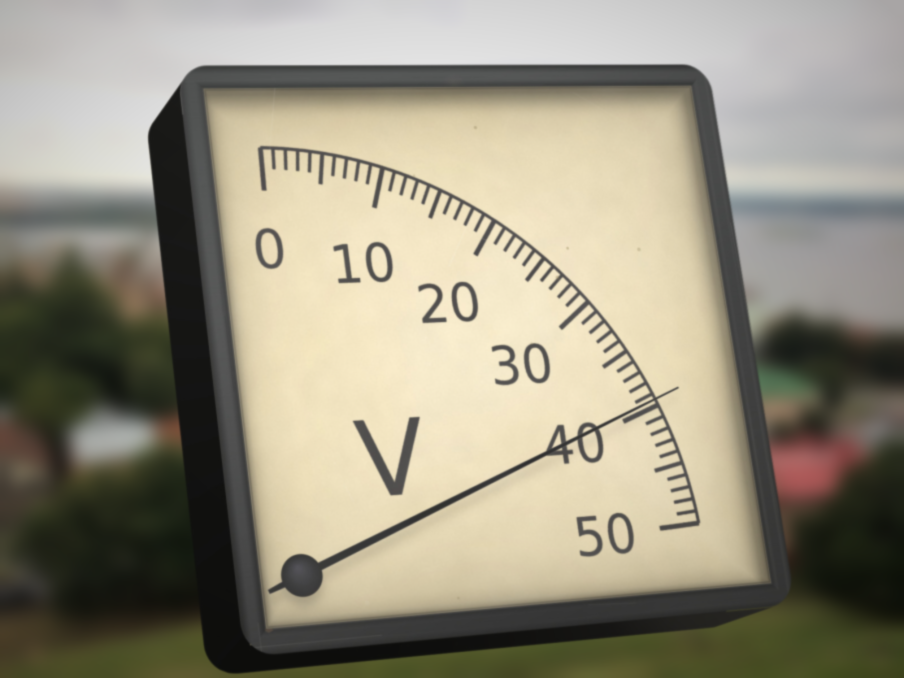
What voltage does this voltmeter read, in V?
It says 39.5 V
